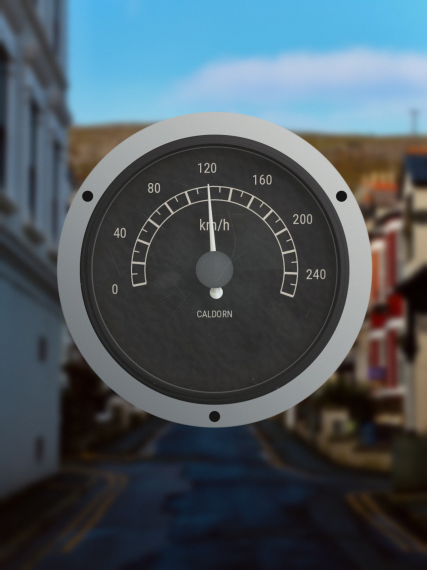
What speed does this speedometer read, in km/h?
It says 120 km/h
